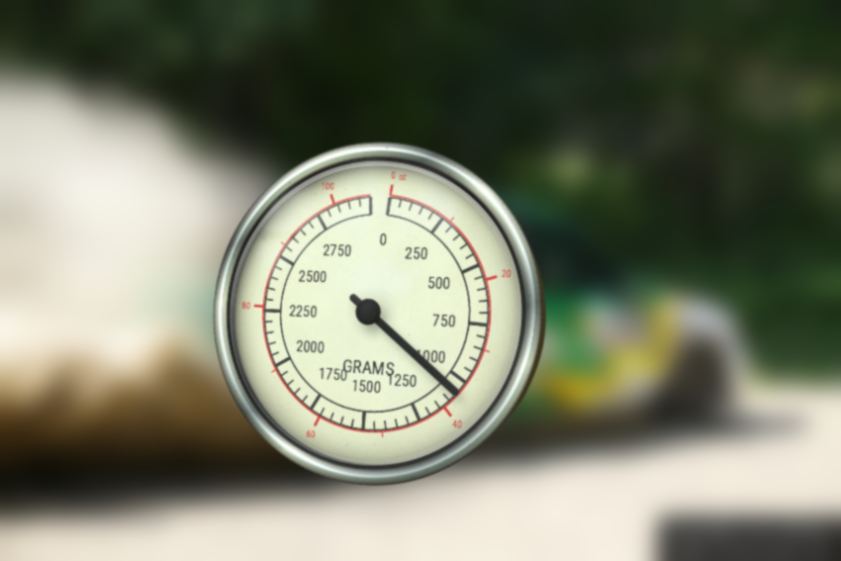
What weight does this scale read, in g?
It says 1050 g
